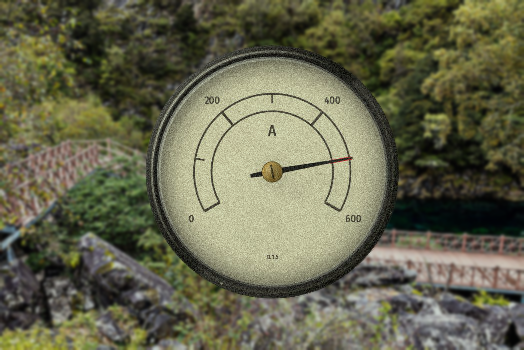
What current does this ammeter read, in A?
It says 500 A
